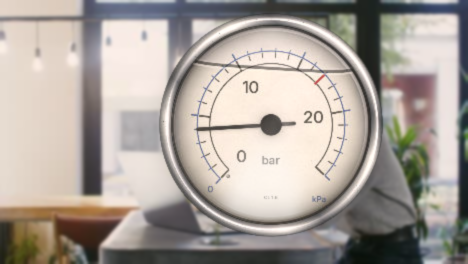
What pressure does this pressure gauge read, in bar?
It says 4 bar
